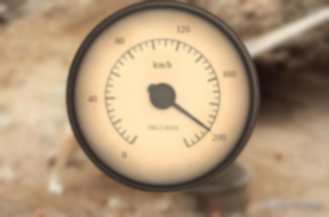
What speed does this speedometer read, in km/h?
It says 200 km/h
